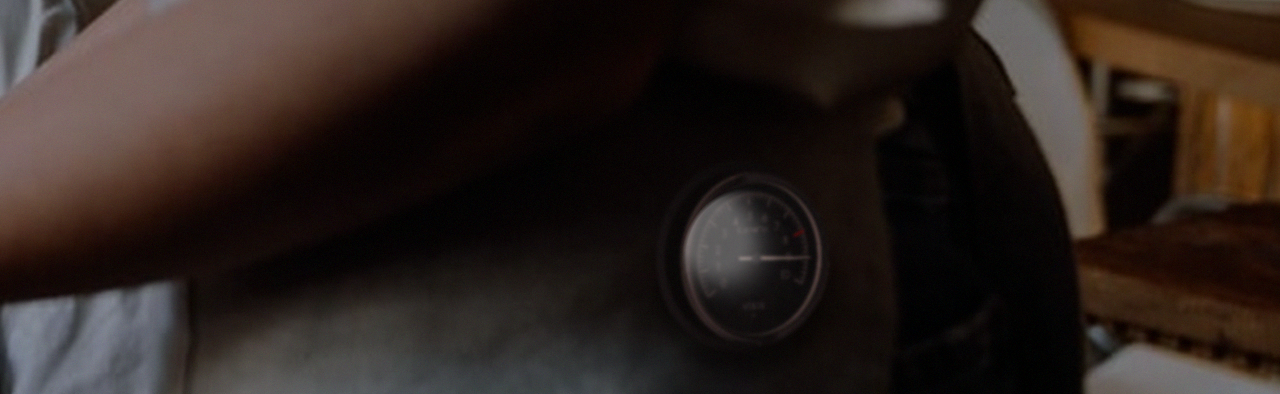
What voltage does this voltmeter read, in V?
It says 9 V
